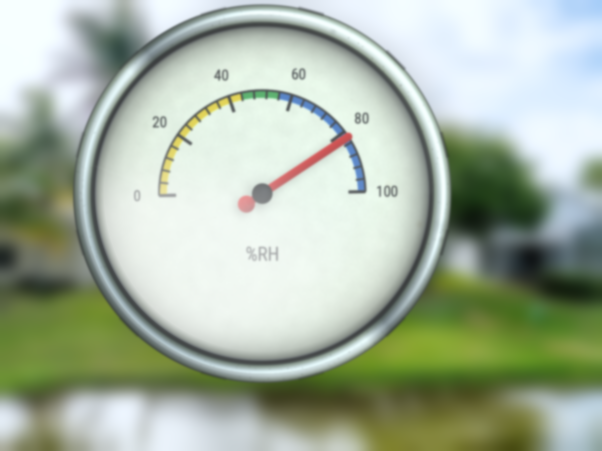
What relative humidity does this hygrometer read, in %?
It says 82 %
